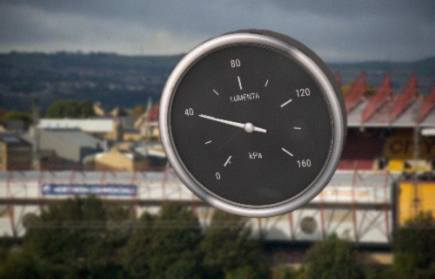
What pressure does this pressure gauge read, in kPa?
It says 40 kPa
